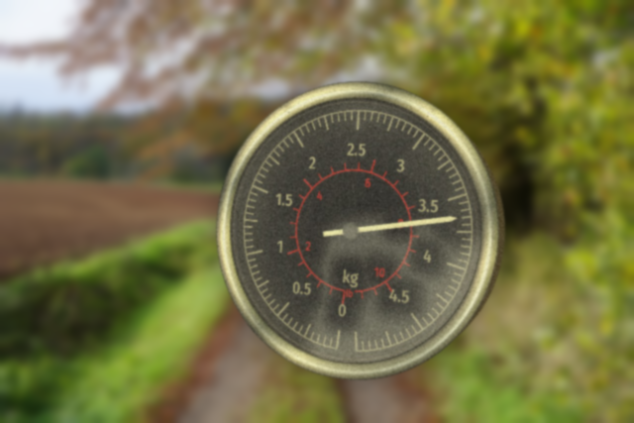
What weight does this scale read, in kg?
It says 3.65 kg
